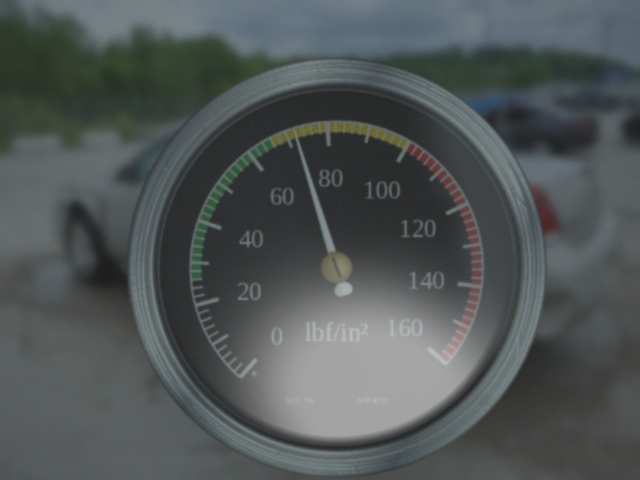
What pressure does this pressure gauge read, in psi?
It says 72 psi
